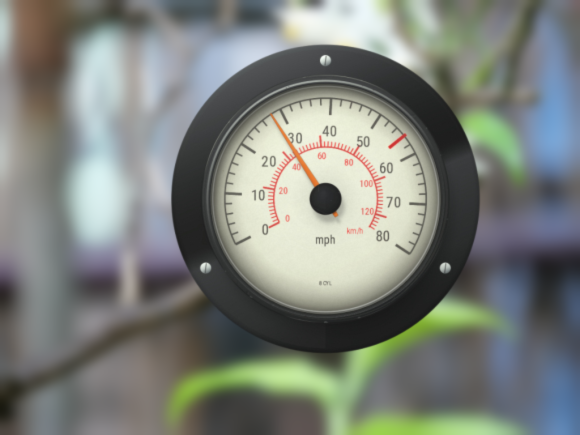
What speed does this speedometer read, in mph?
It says 28 mph
